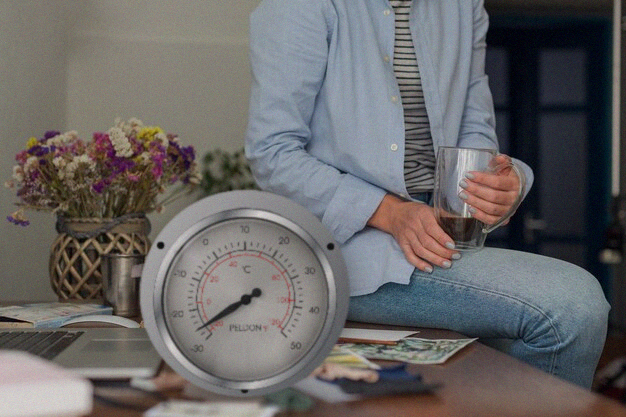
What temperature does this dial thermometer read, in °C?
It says -26 °C
